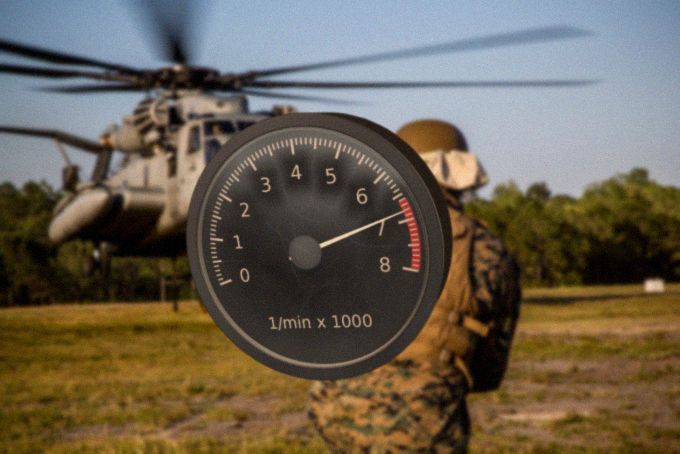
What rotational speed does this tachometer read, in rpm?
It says 6800 rpm
